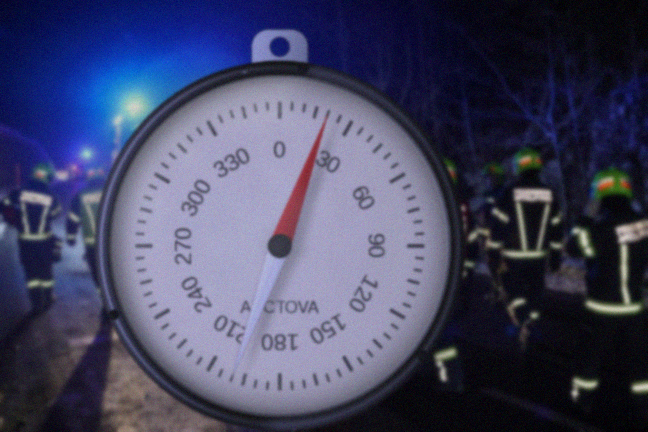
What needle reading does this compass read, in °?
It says 20 °
